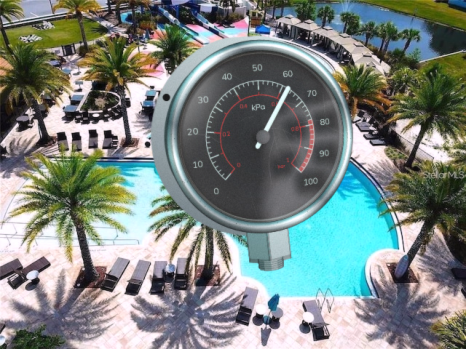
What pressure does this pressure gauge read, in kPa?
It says 62 kPa
